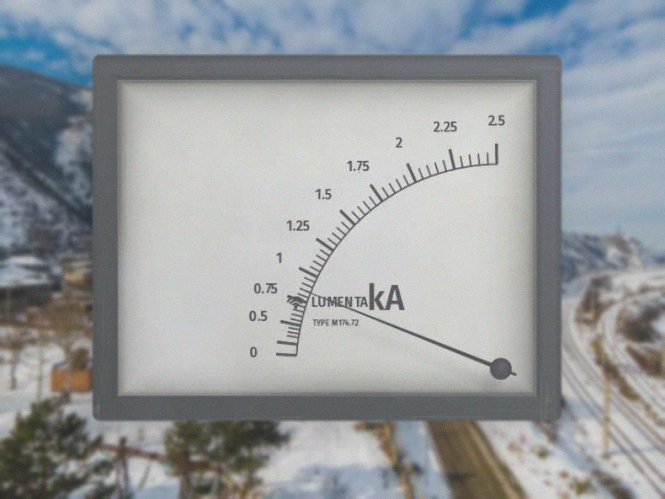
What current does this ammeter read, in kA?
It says 0.85 kA
